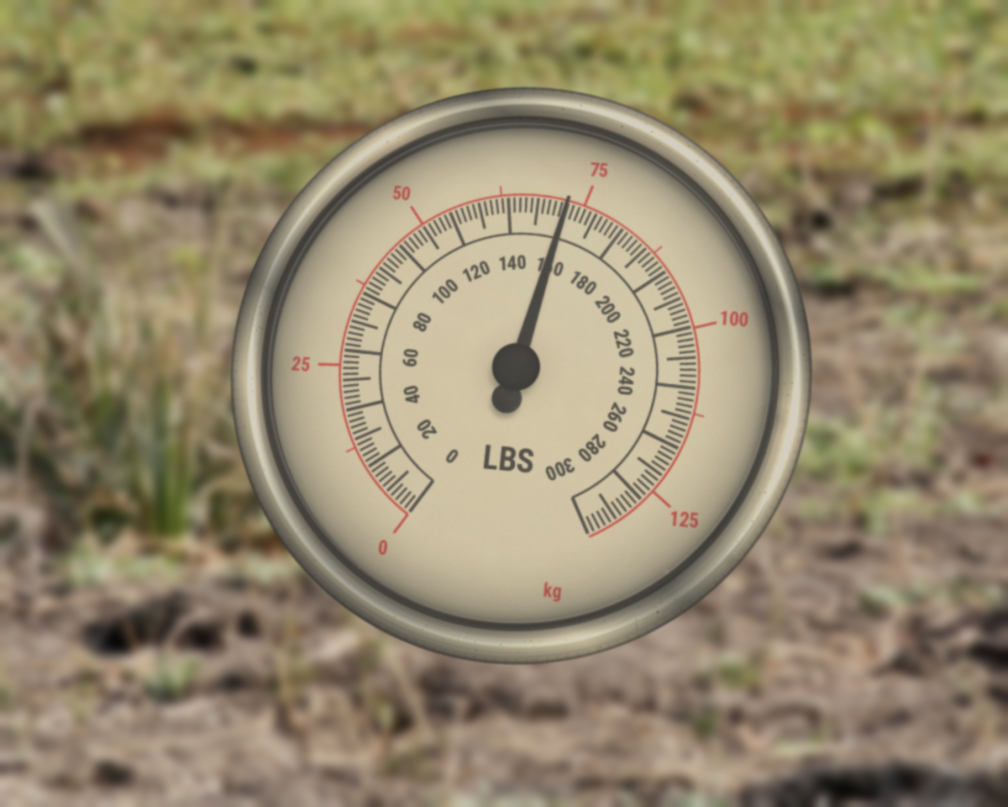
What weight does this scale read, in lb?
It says 160 lb
